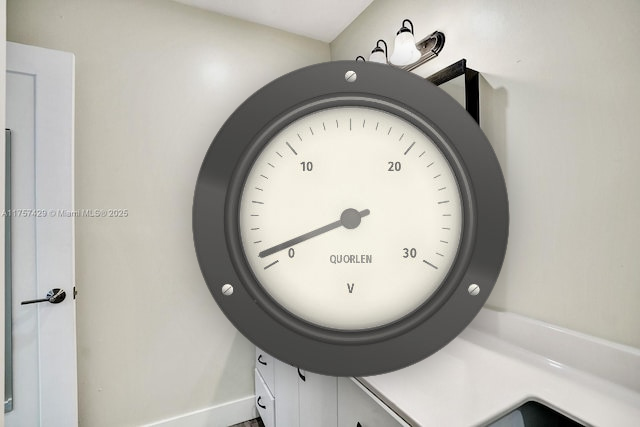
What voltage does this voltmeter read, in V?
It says 1 V
